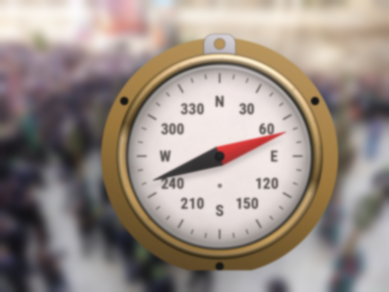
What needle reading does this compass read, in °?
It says 70 °
